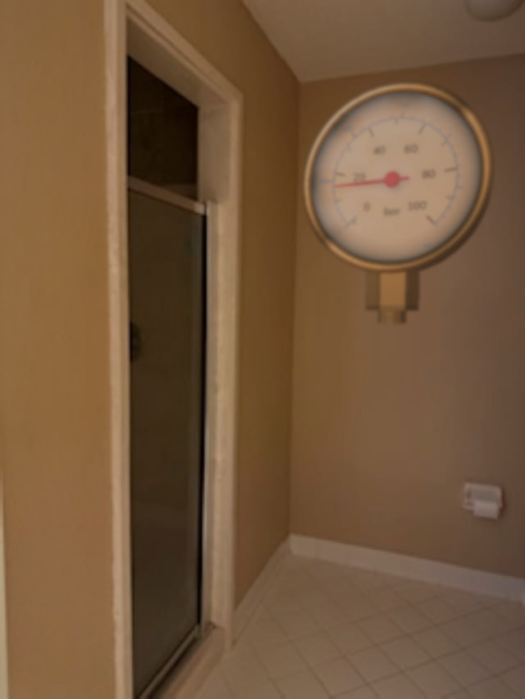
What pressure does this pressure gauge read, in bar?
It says 15 bar
